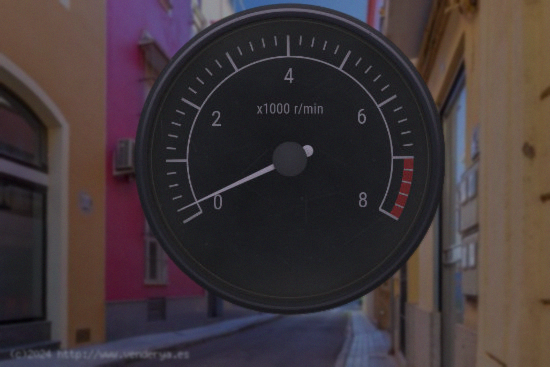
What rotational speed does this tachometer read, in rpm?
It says 200 rpm
